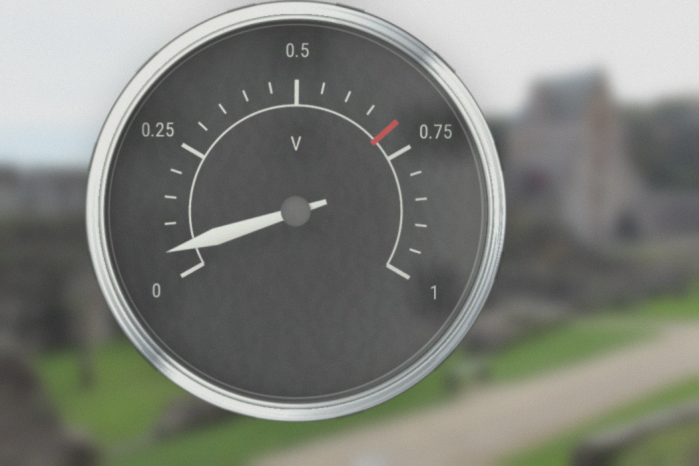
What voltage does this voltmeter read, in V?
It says 0.05 V
